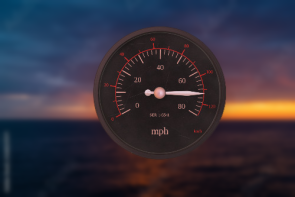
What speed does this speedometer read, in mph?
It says 70 mph
